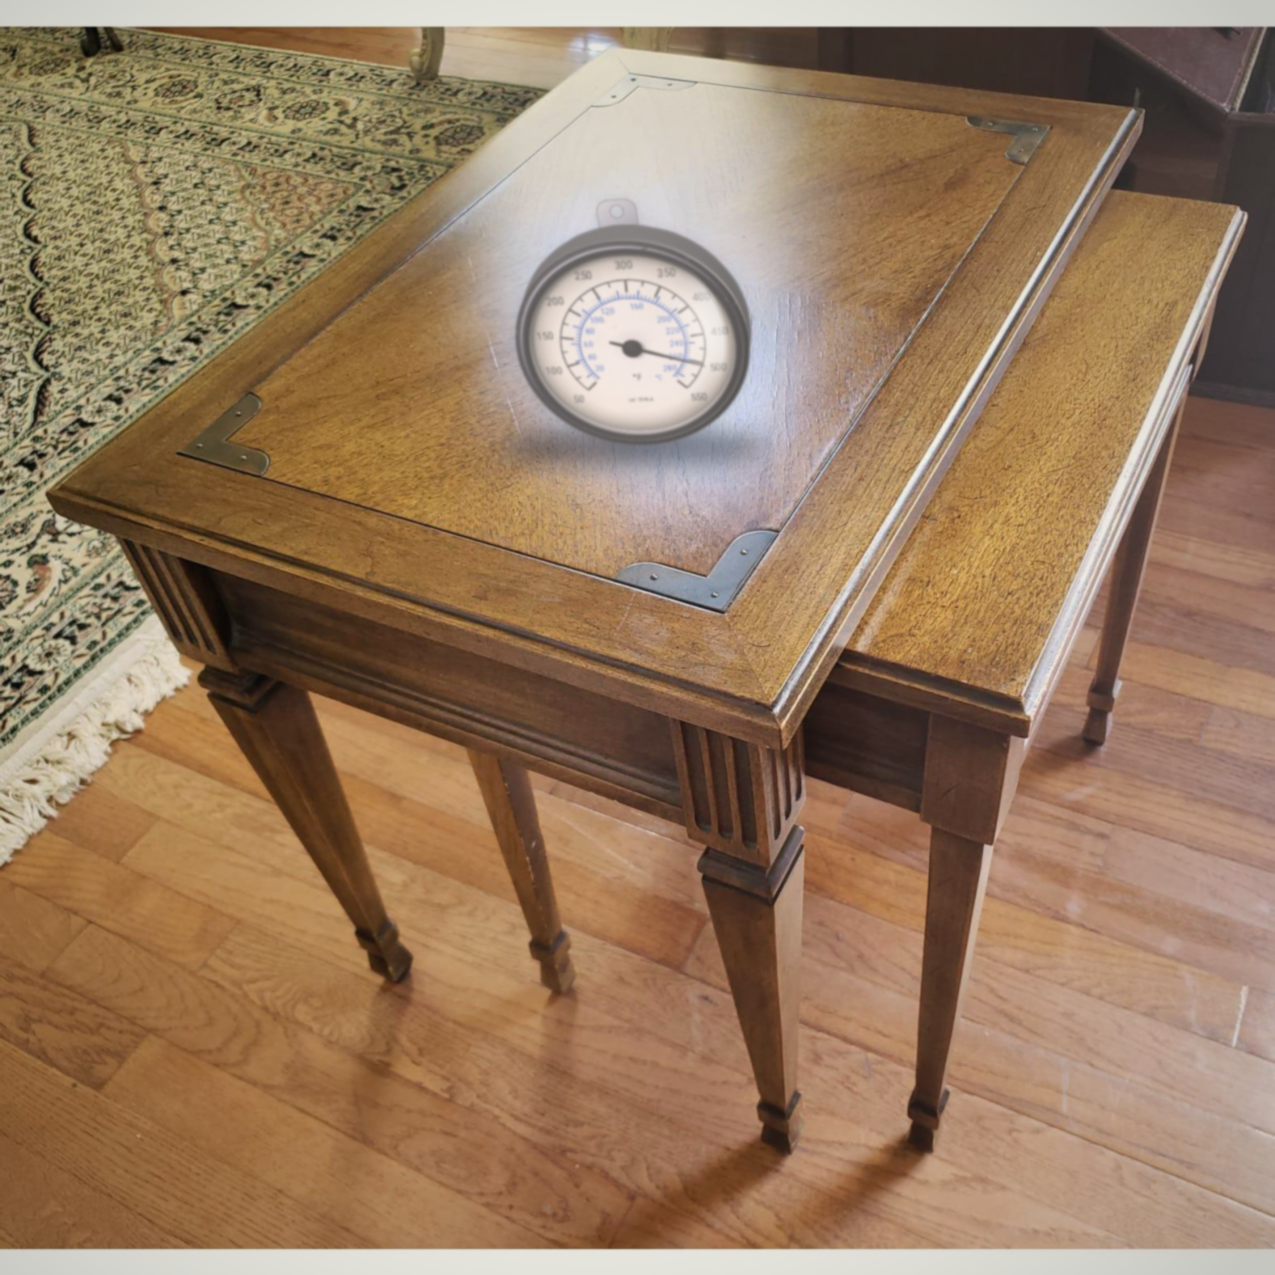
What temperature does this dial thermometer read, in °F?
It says 500 °F
